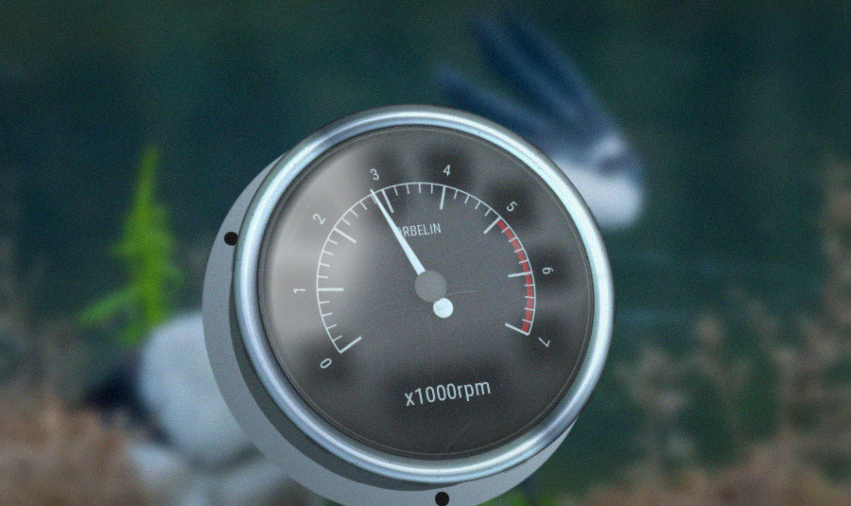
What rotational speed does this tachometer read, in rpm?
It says 2800 rpm
